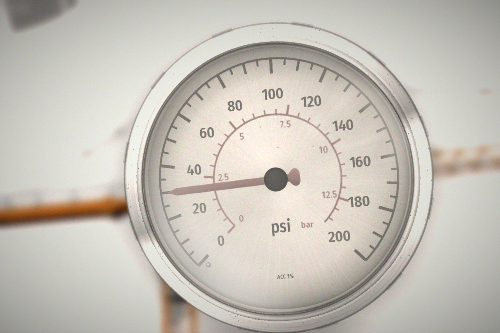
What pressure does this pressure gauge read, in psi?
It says 30 psi
